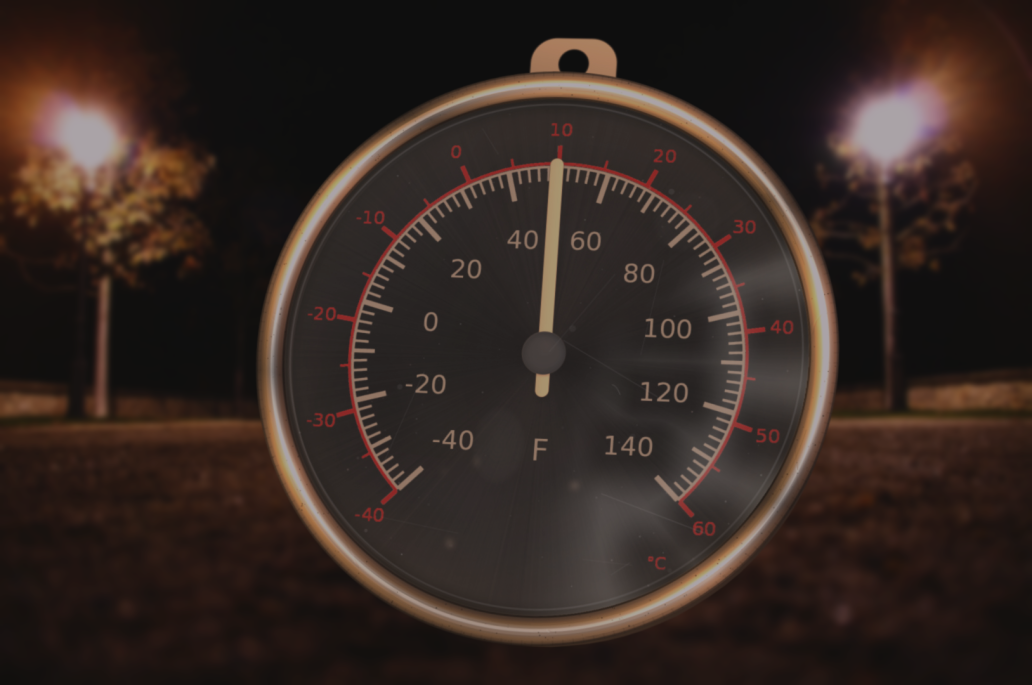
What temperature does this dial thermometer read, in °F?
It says 50 °F
